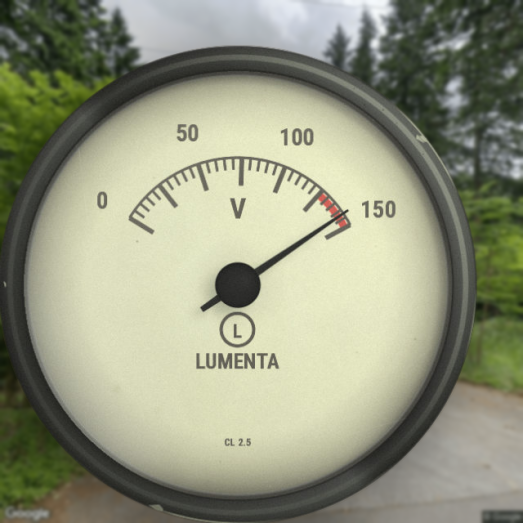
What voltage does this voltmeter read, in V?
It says 142.5 V
